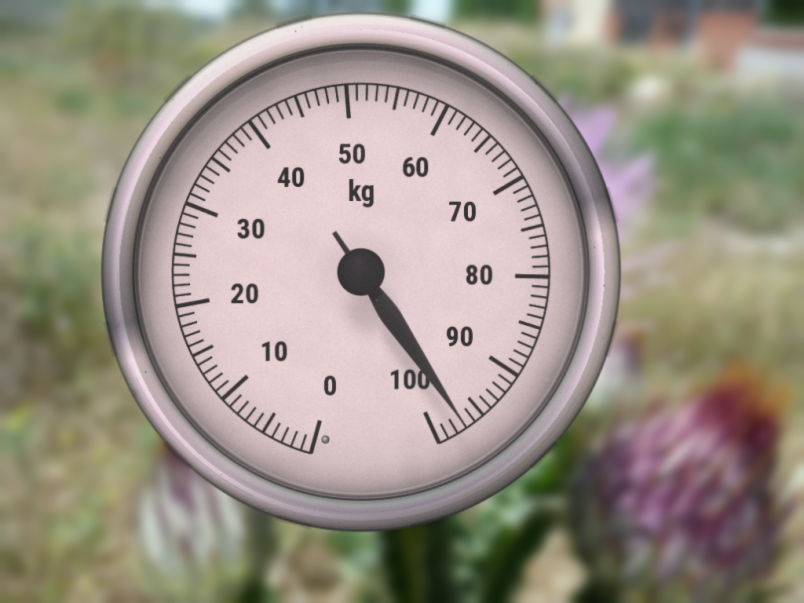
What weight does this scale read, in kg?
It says 97 kg
